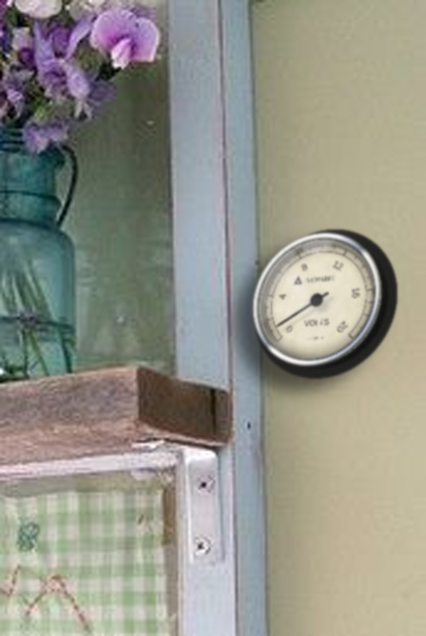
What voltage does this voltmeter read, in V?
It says 1 V
